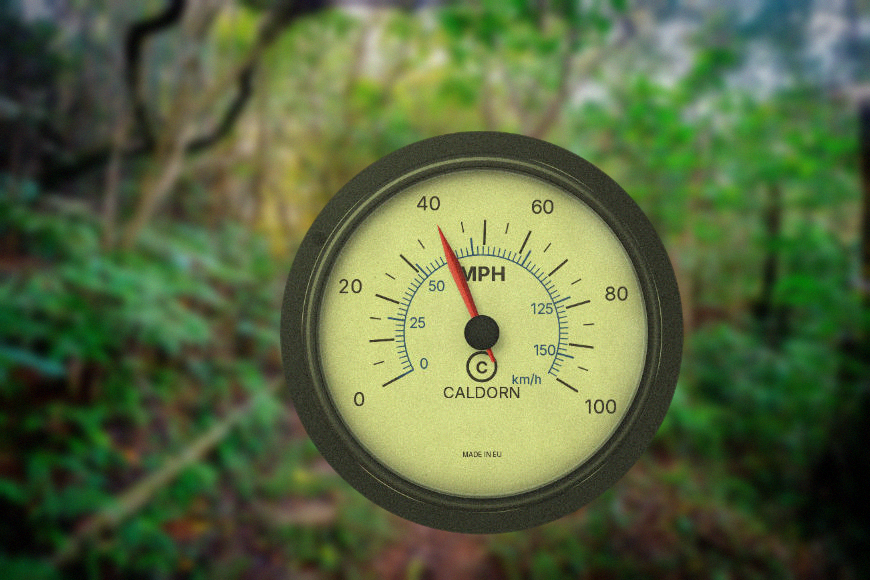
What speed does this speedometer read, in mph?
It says 40 mph
